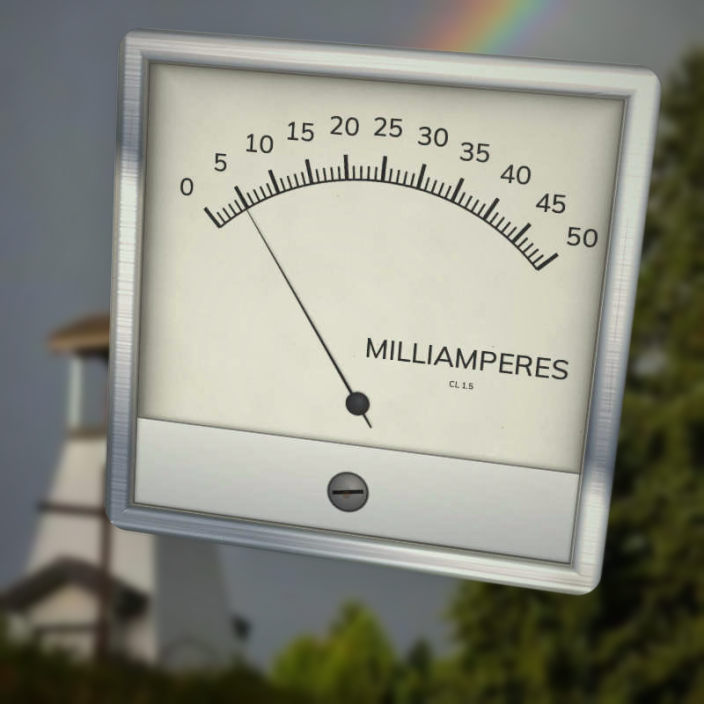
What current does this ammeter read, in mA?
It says 5 mA
